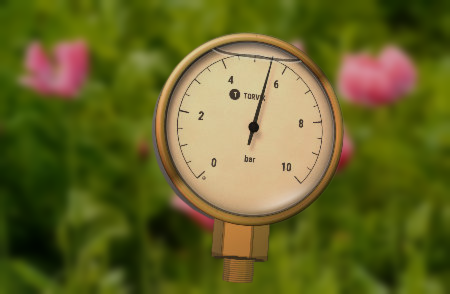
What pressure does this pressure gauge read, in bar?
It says 5.5 bar
